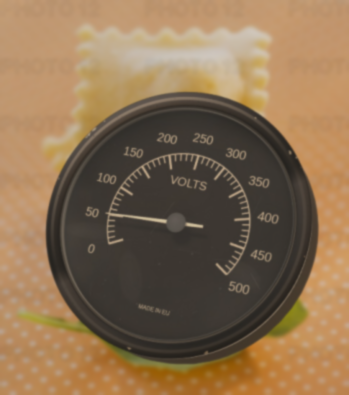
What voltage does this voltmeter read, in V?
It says 50 V
